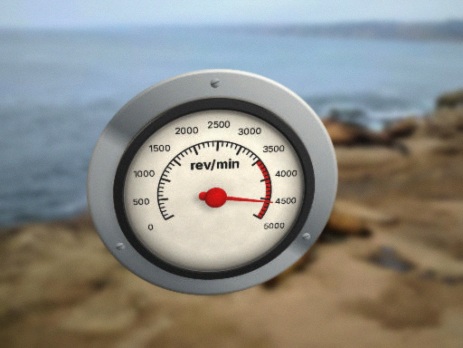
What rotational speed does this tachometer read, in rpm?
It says 4500 rpm
